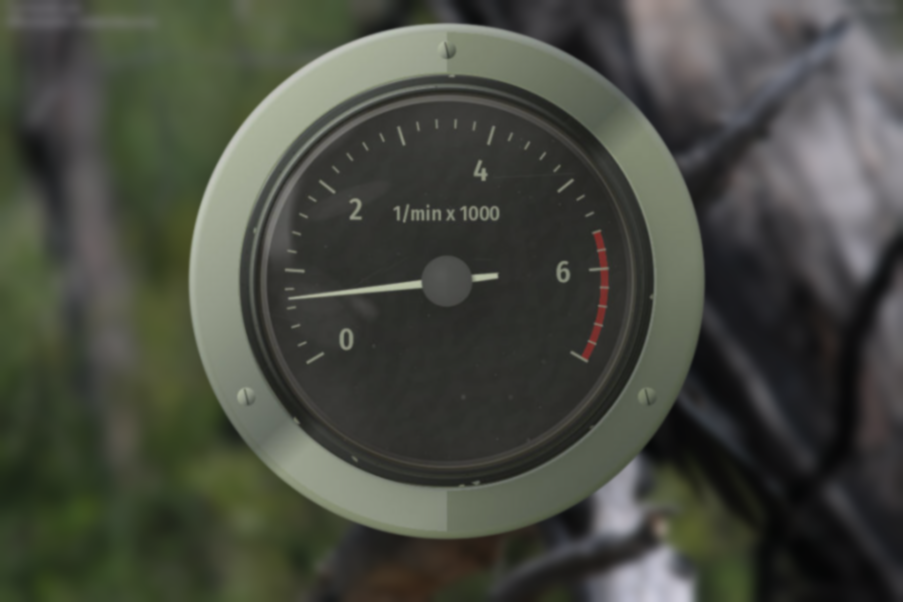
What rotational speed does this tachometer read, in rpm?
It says 700 rpm
